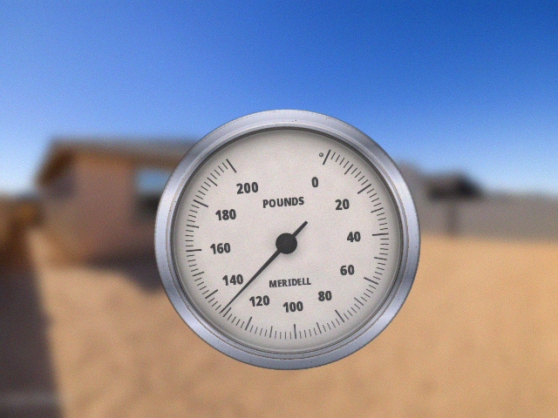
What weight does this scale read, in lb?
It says 132 lb
